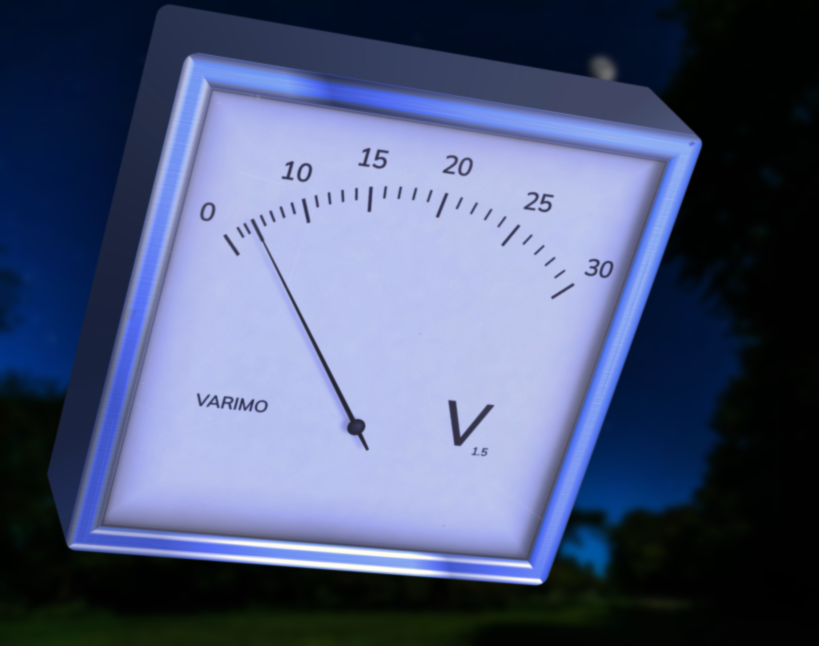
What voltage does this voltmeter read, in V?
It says 5 V
